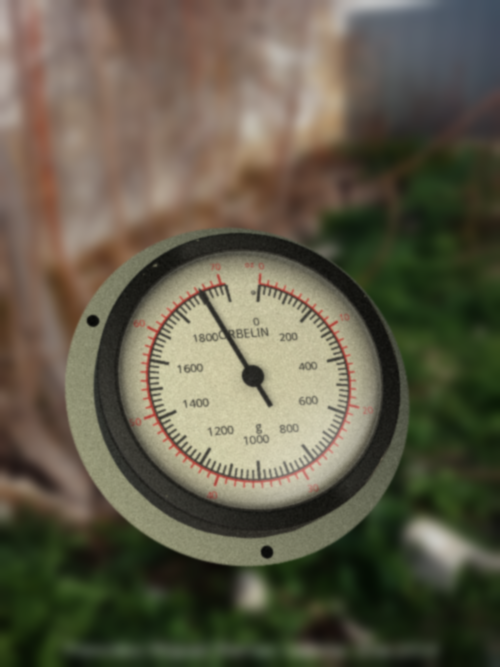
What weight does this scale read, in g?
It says 1900 g
